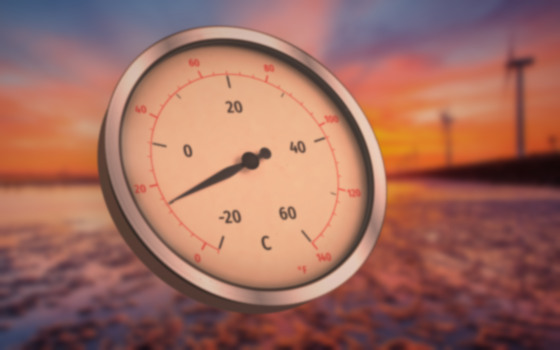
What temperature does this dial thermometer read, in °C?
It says -10 °C
